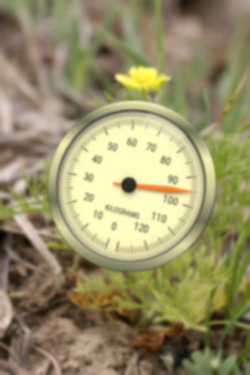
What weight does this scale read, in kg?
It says 95 kg
